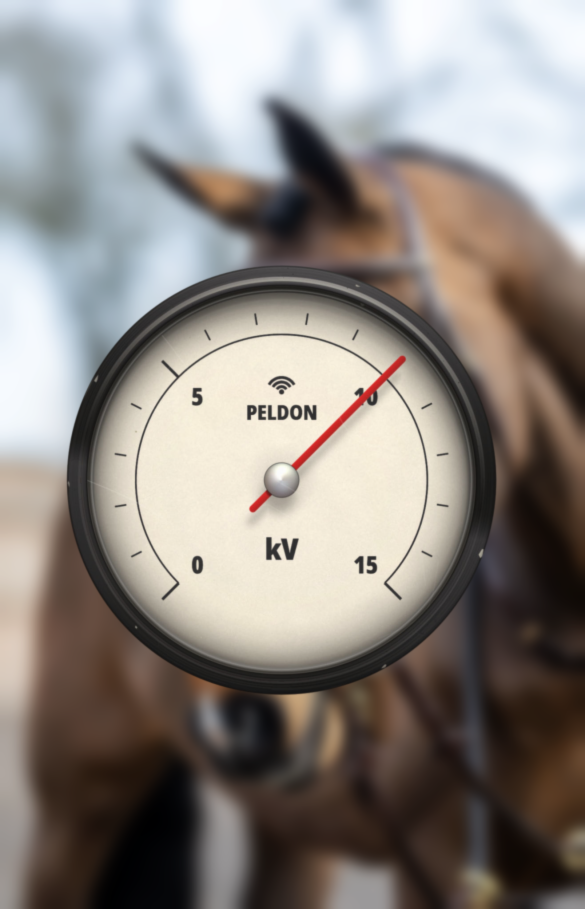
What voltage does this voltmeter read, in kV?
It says 10 kV
